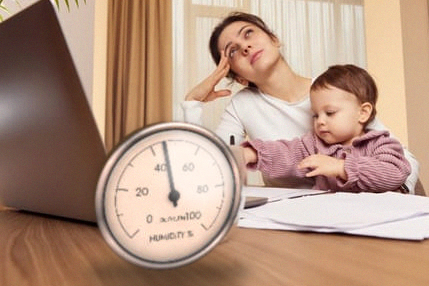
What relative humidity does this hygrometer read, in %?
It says 45 %
